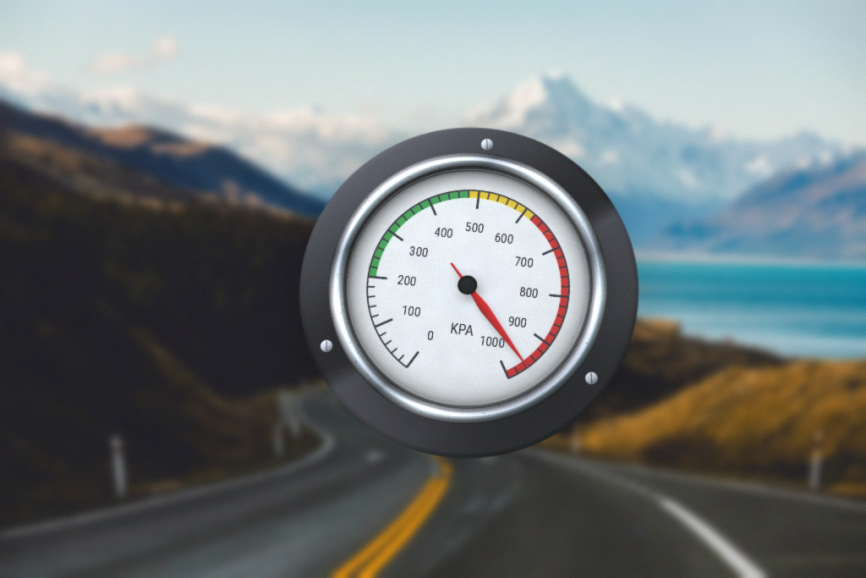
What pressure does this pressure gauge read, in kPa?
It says 960 kPa
